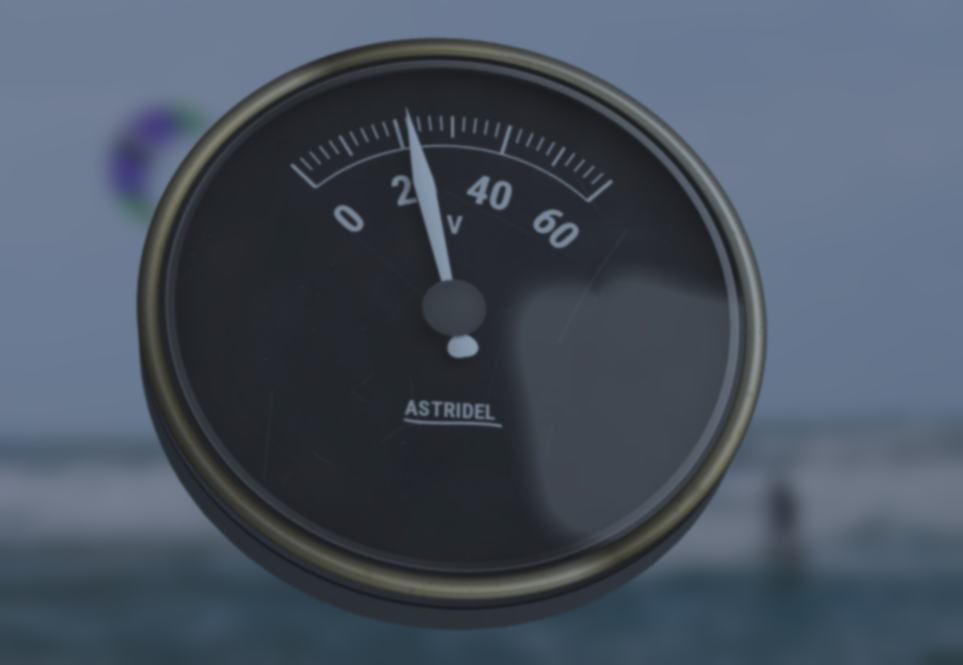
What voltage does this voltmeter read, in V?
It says 22 V
